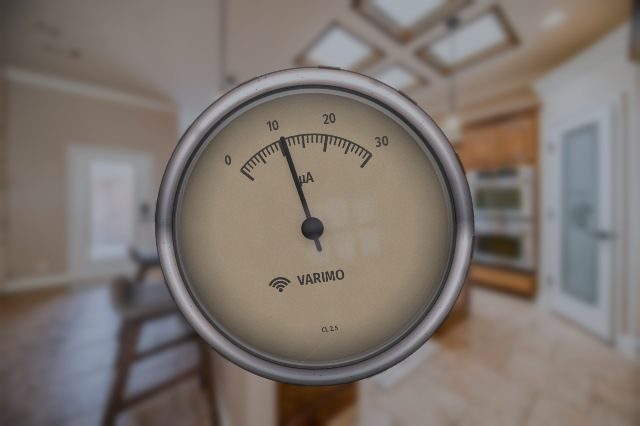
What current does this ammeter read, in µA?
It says 11 µA
